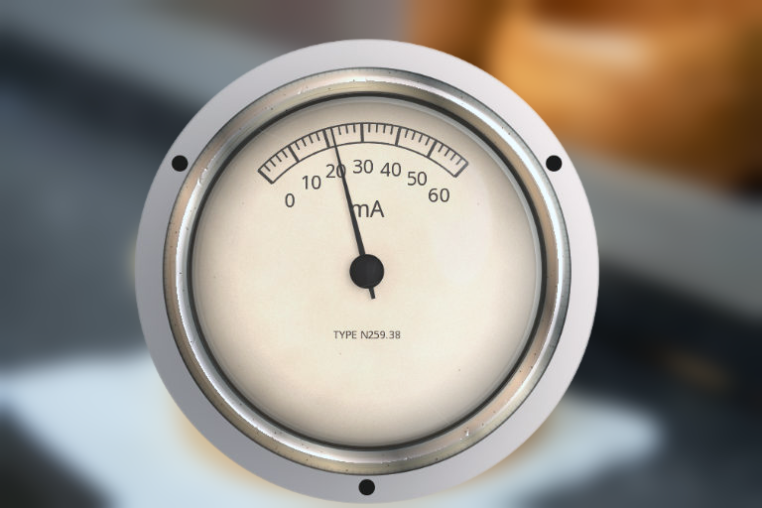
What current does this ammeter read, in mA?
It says 22 mA
